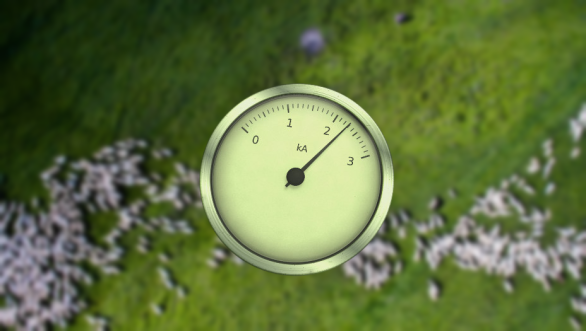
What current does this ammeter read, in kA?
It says 2.3 kA
